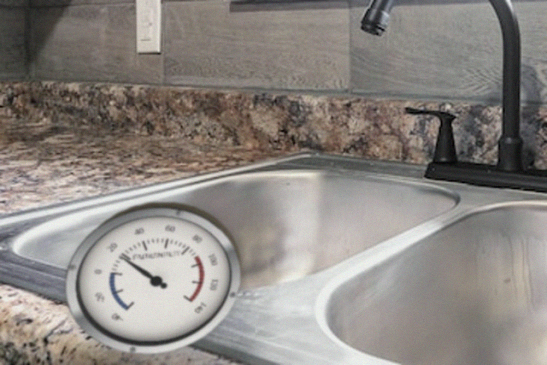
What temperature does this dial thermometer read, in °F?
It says 20 °F
